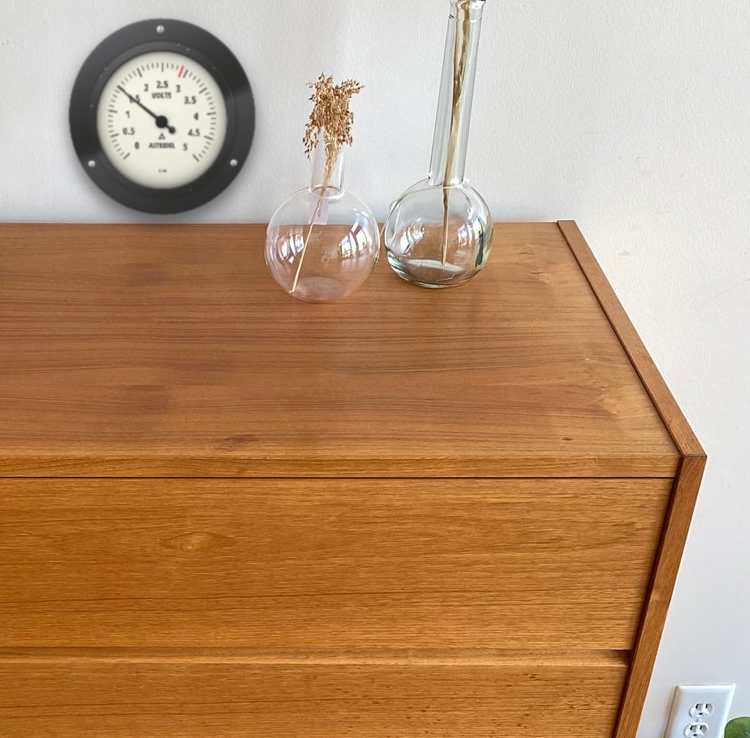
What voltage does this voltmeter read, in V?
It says 1.5 V
